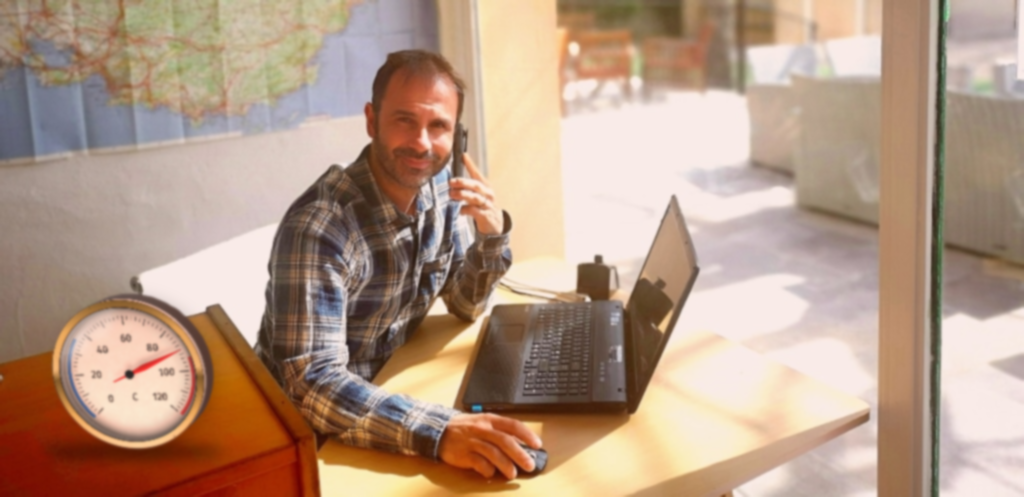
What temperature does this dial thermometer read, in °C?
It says 90 °C
